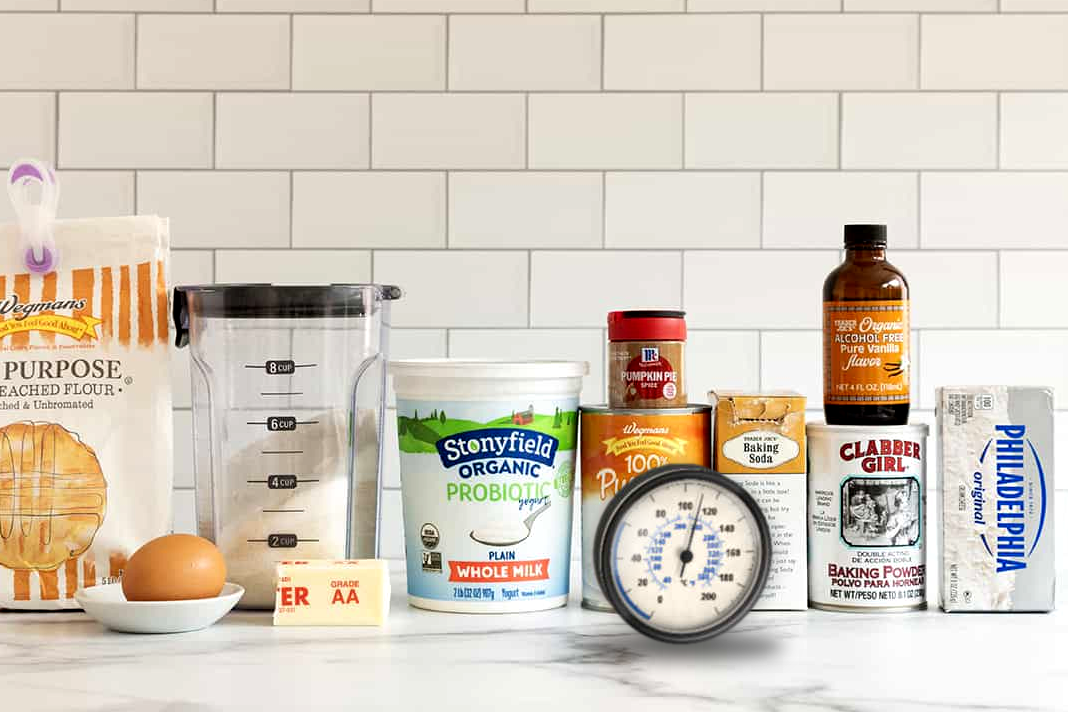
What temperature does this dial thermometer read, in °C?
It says 110 °C
